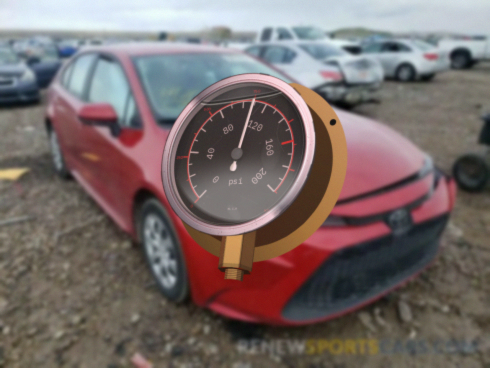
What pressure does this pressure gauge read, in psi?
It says 110 psi
